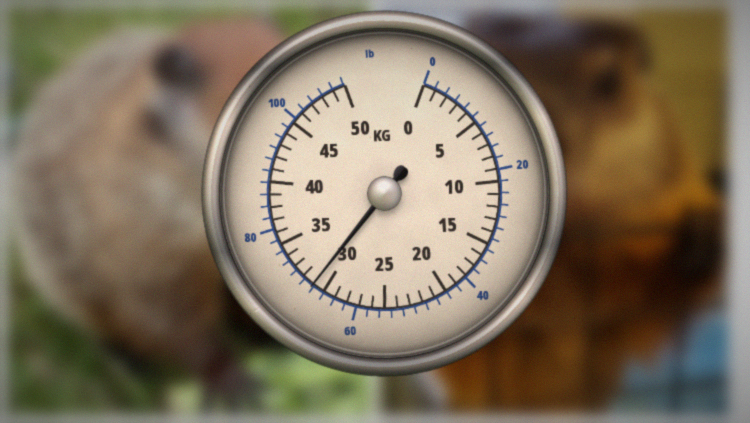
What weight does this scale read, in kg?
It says 31 kg
